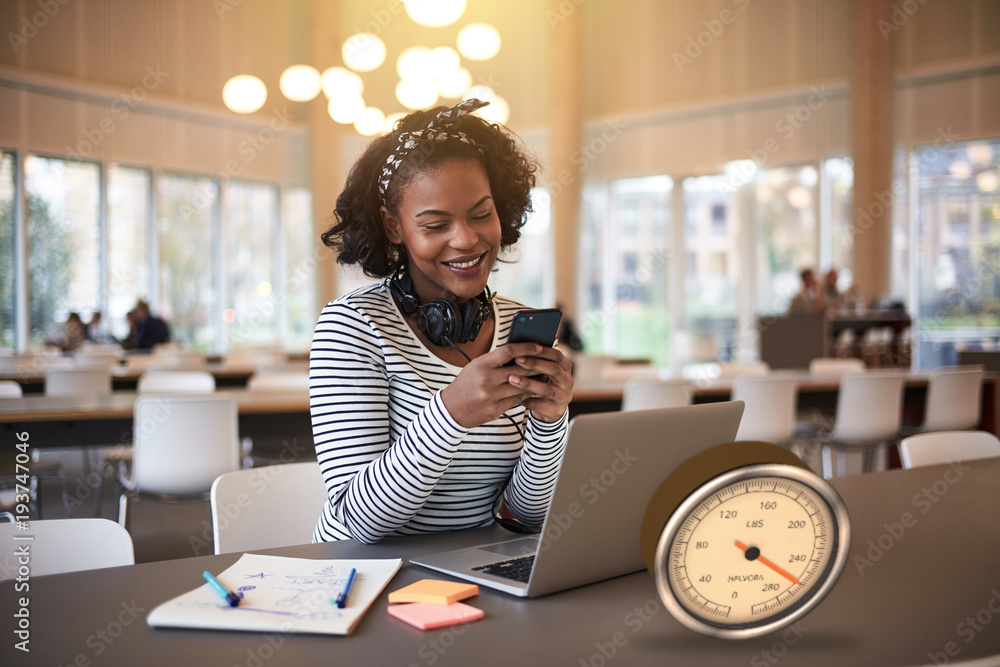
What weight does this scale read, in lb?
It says 260 lb
